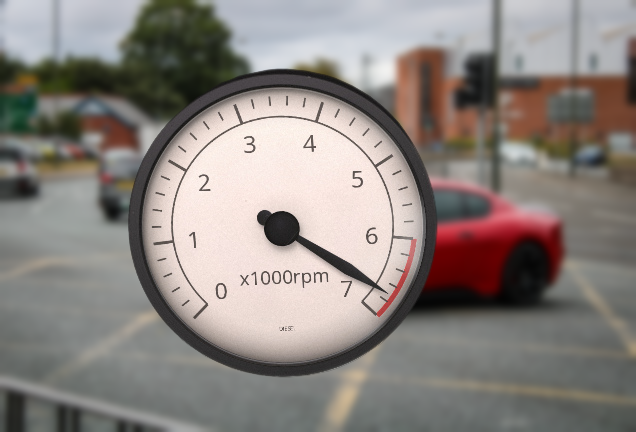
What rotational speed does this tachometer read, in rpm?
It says 6700 rpm
